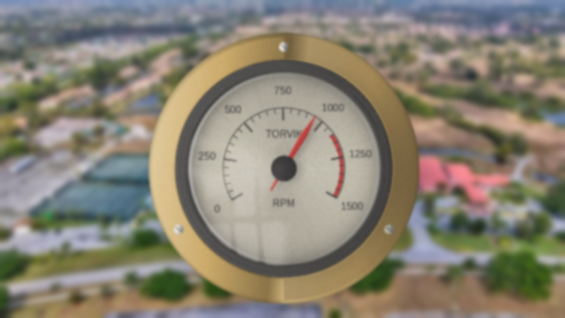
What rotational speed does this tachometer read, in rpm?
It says 950 rpm
